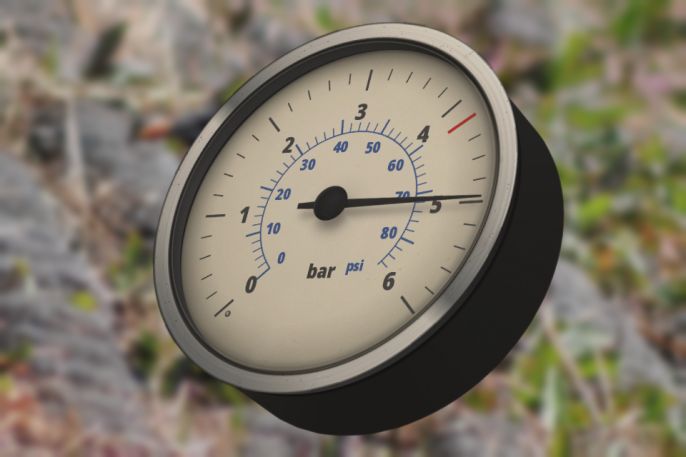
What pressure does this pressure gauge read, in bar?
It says 5 bar
